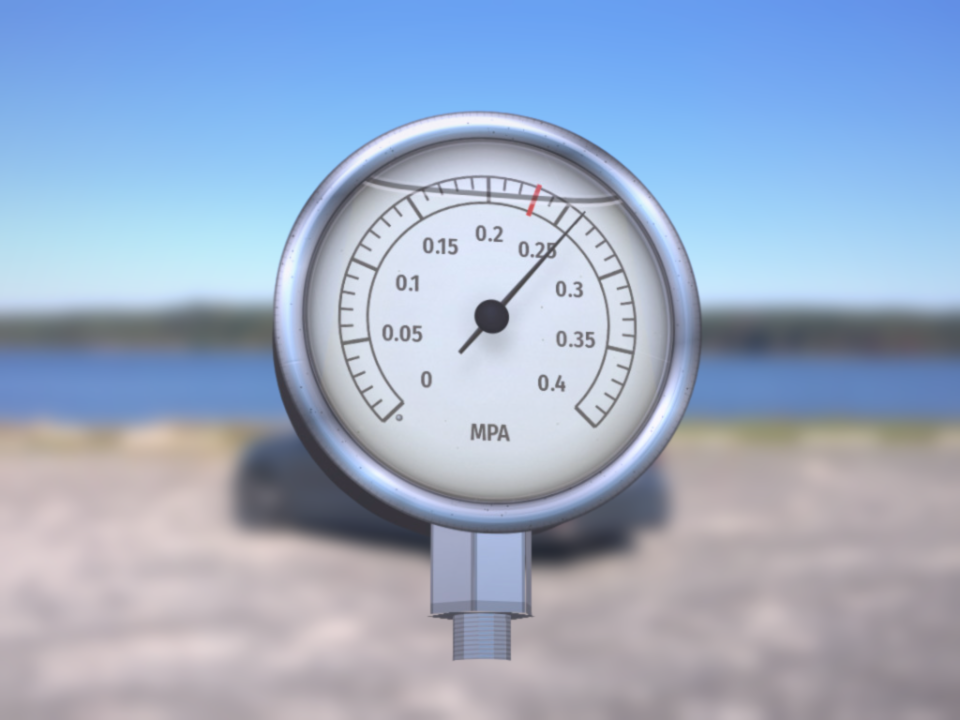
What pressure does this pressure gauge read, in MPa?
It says 0.26 MPa
